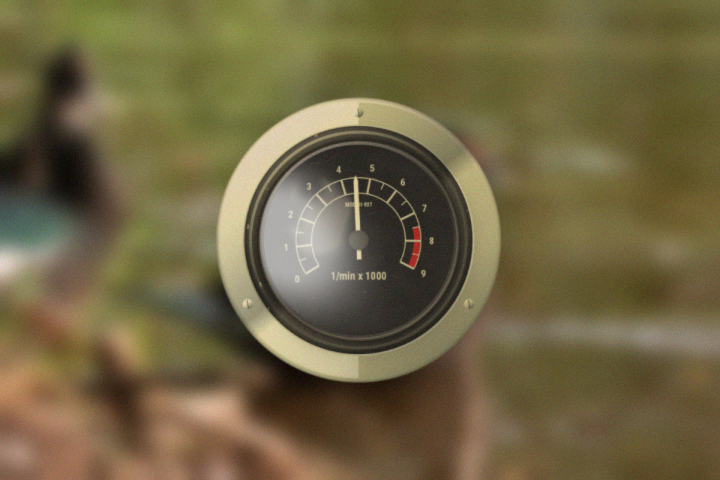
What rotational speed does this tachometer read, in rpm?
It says 4500 rpm
